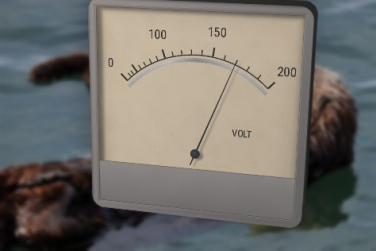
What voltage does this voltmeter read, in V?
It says 170 V
